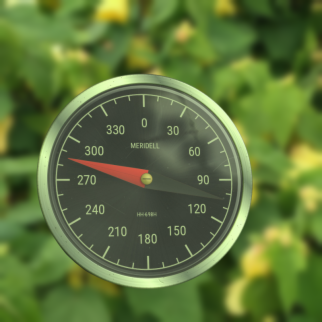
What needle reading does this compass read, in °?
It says 285 °
